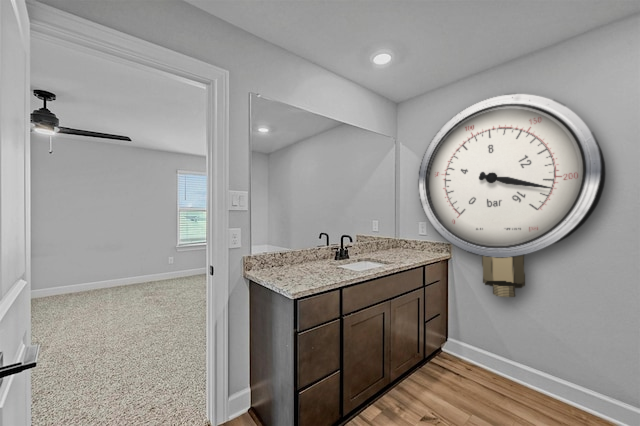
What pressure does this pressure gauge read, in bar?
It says 14.5 bar
